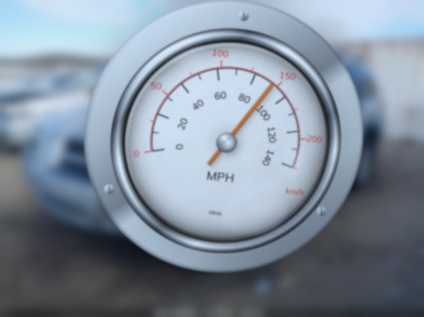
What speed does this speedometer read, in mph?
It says 90 mph
